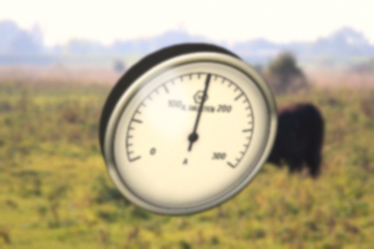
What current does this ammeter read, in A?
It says 150 A
